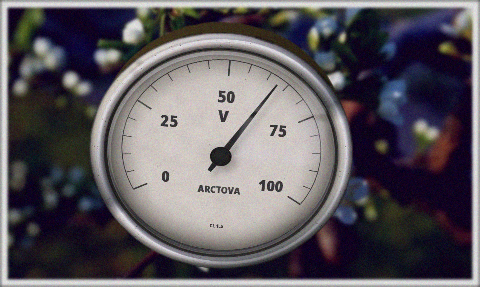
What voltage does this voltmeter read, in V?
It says 62.5 V
